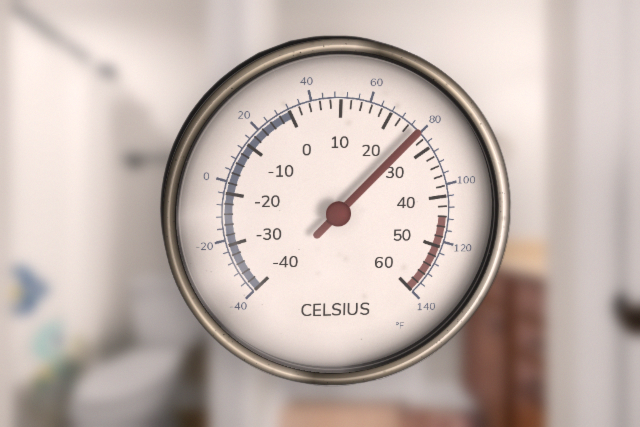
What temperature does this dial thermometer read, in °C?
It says 26 °C
